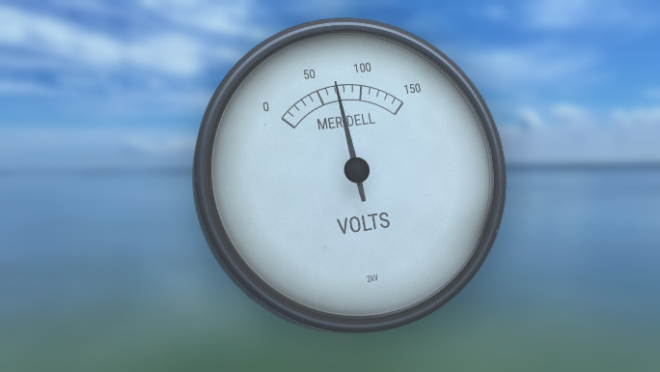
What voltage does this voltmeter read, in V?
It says 70 V
